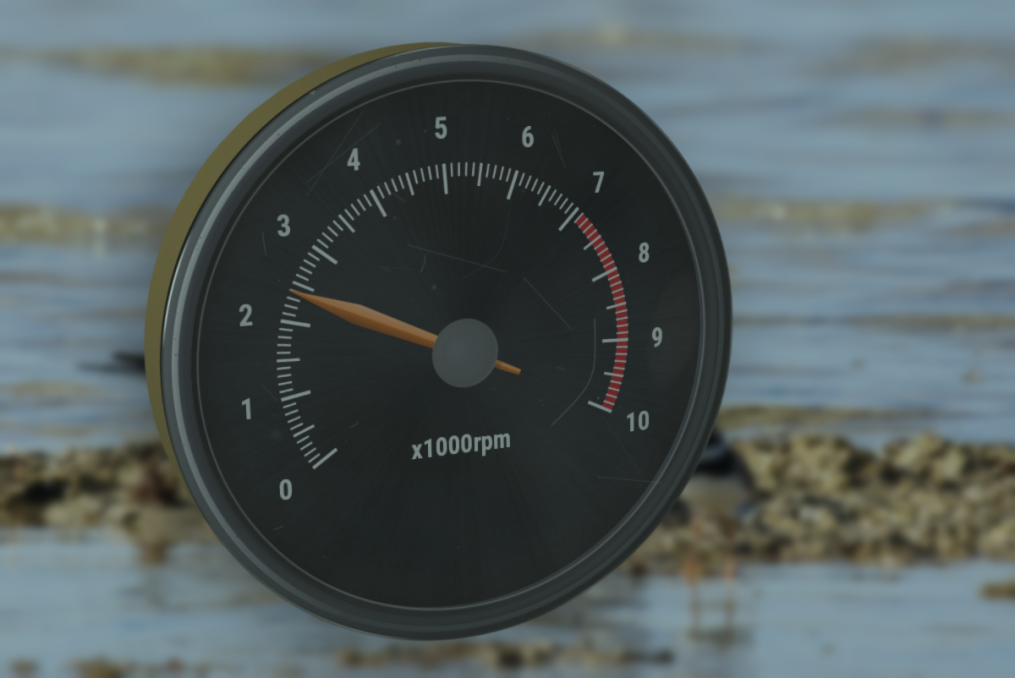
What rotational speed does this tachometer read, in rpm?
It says 2400 rpm
